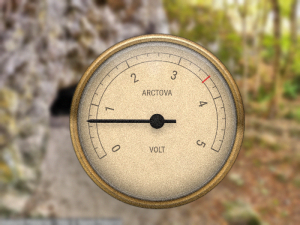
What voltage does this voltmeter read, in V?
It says 0.7 V
